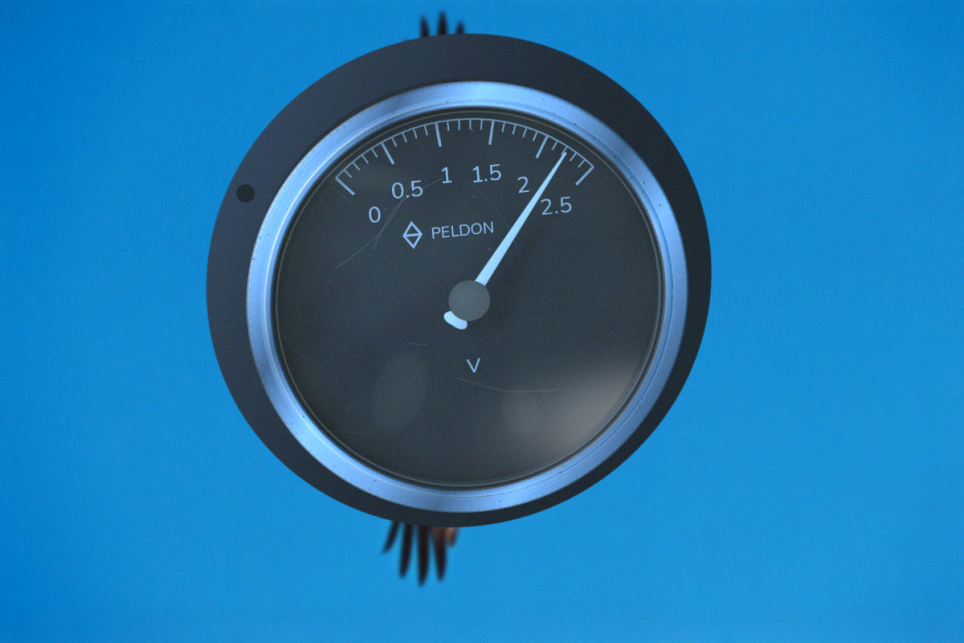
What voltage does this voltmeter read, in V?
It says 2.2 V
